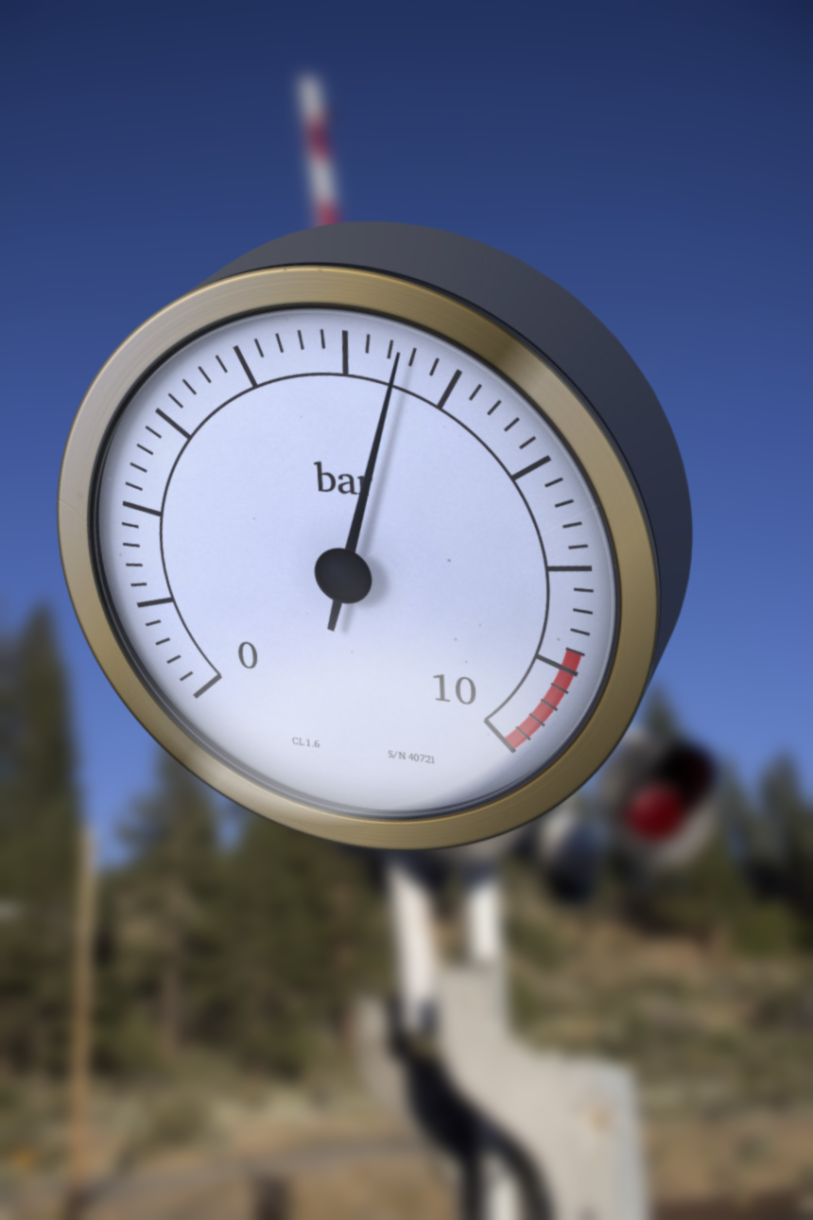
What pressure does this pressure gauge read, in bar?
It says 5.5 bar
